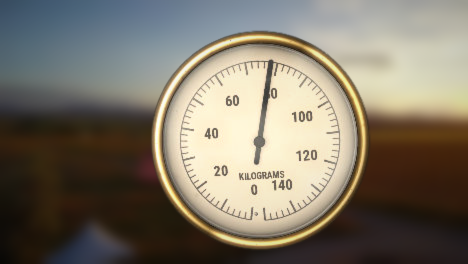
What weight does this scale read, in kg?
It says 78 kg
